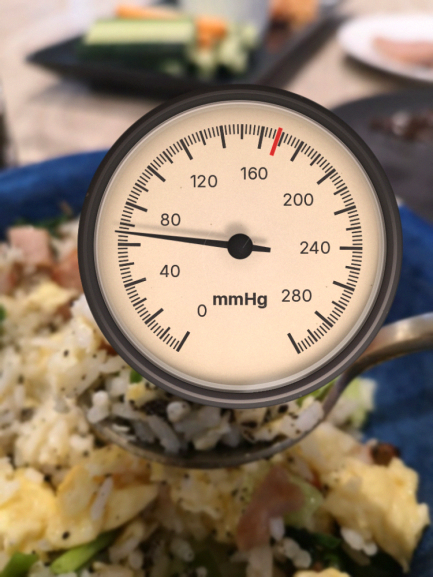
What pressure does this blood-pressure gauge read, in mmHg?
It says 66 mmHg
